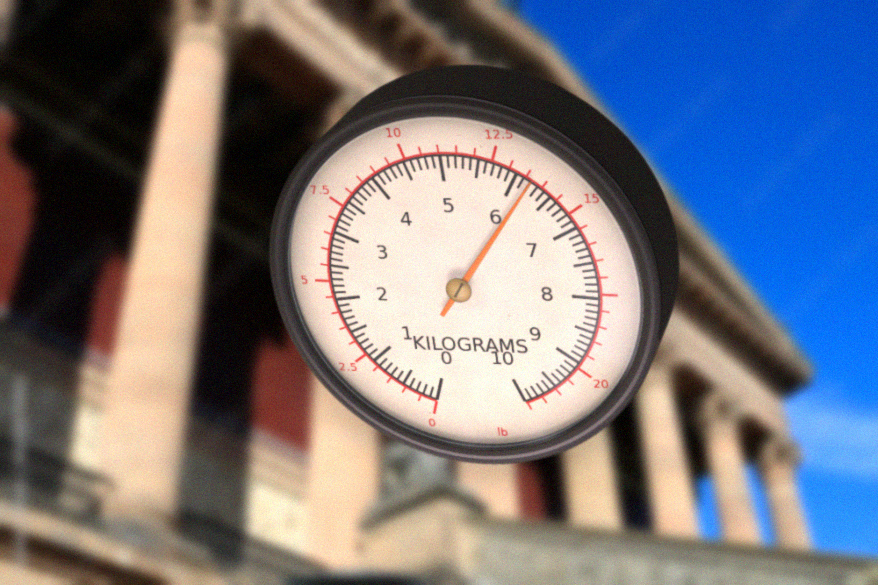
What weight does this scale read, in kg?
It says 6.2 kg
